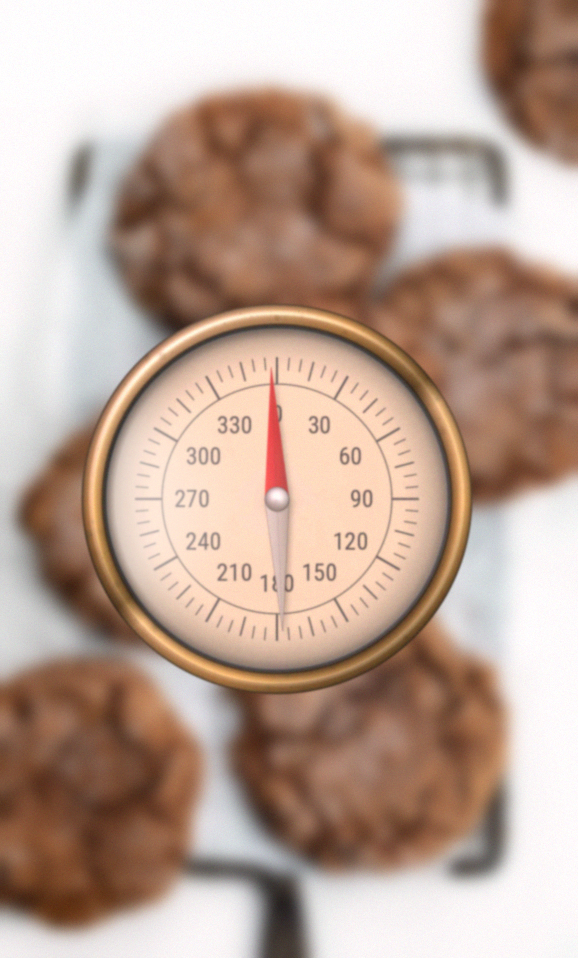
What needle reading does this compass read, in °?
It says 357.5 °
